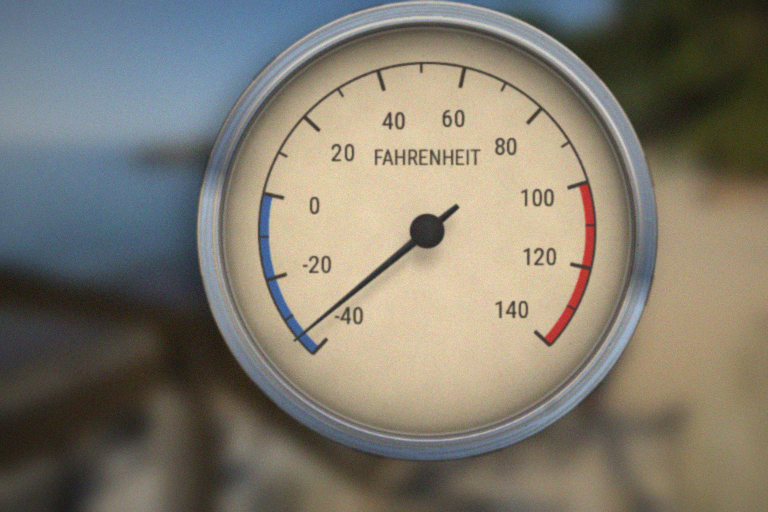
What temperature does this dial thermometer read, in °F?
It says -35 °F
